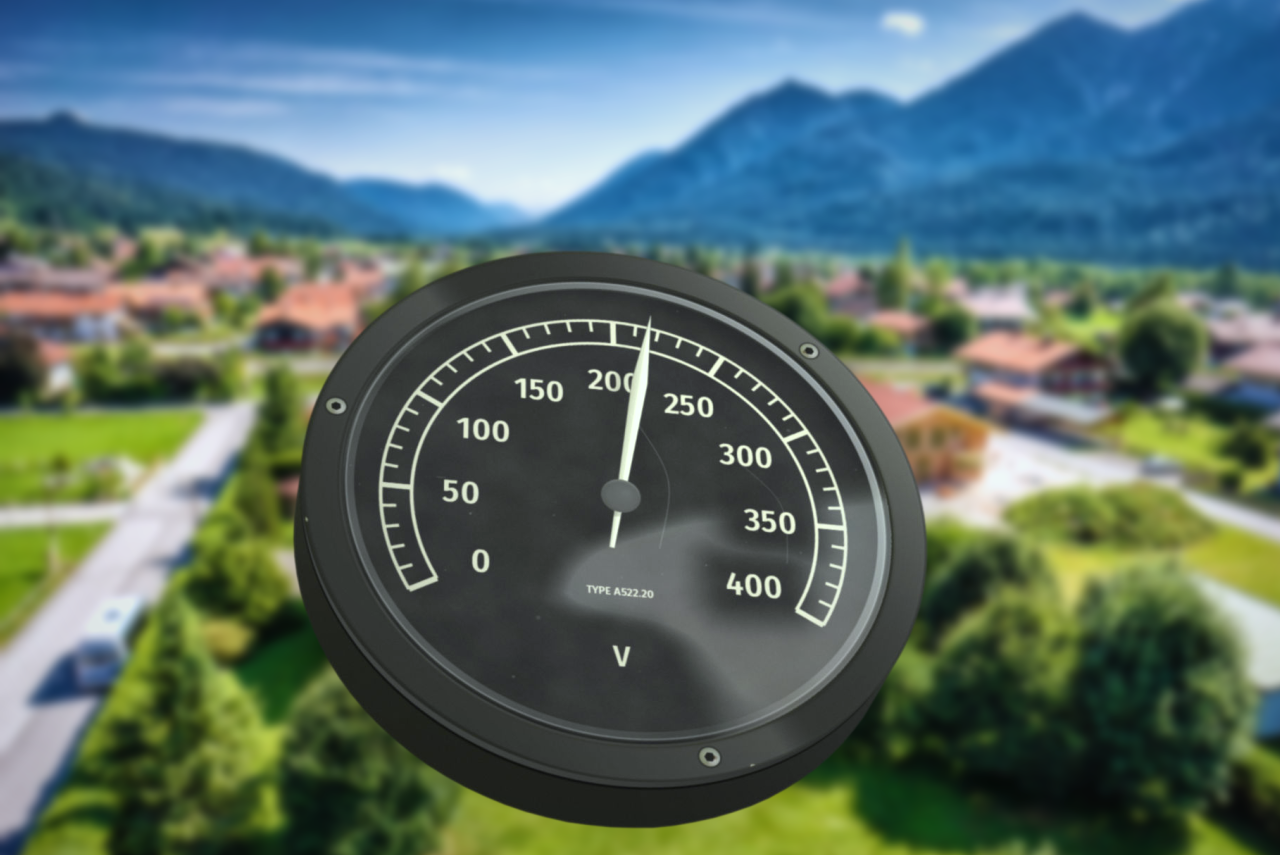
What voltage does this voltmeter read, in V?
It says 215 V
